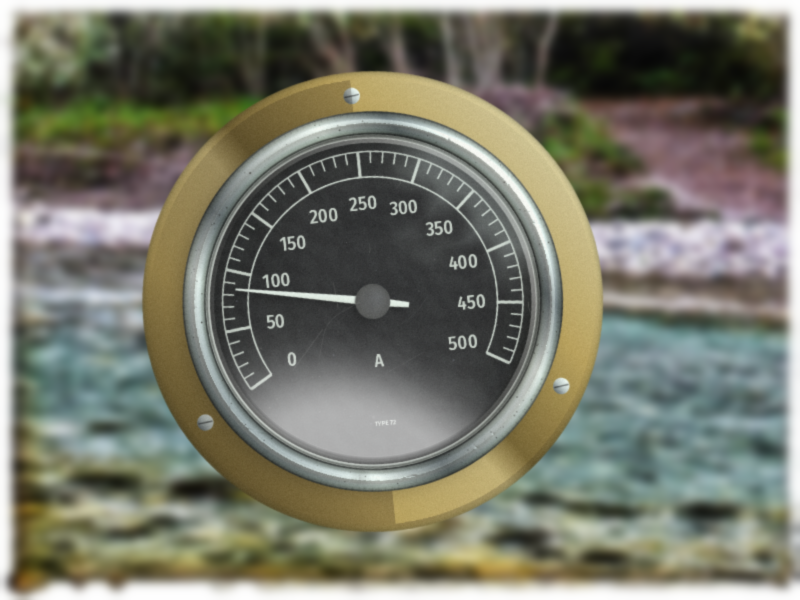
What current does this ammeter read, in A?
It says 85 A
